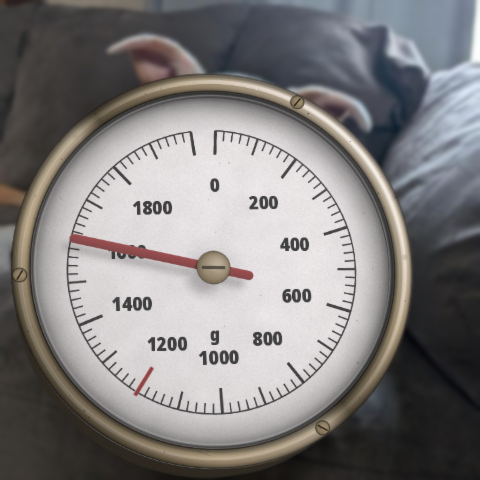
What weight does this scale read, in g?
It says 1600 g
